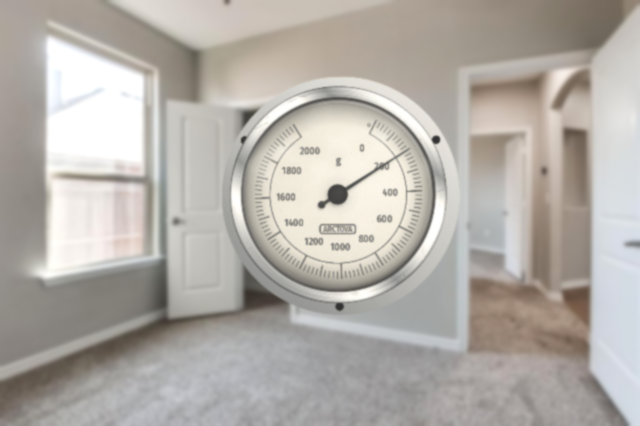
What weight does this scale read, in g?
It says 200 g
